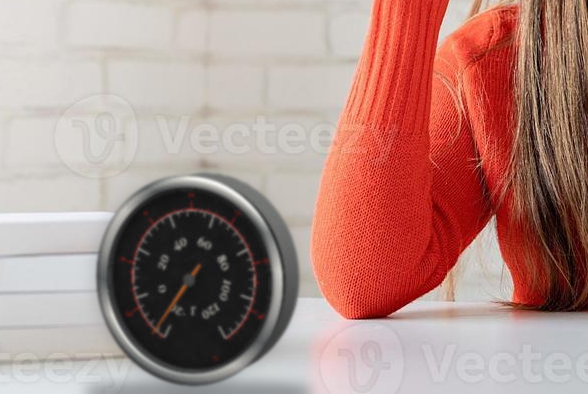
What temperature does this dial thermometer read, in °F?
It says -16 °F
